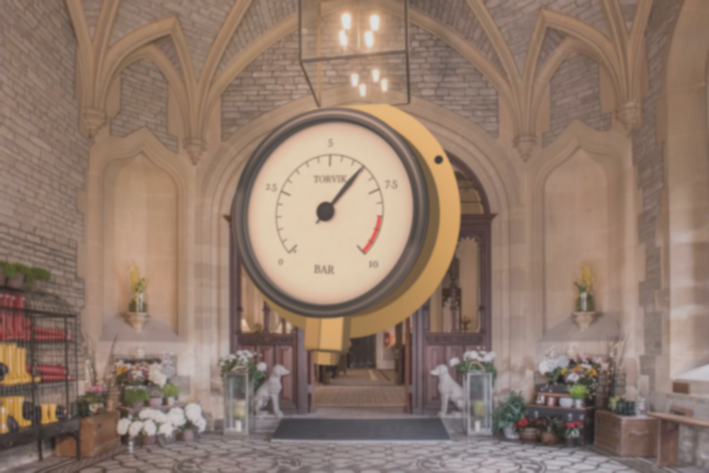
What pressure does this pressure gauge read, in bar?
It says 6.5 bar
